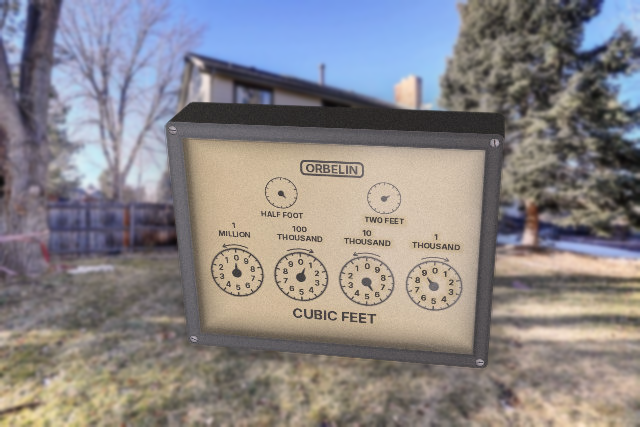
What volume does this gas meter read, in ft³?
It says 5900 ft³
